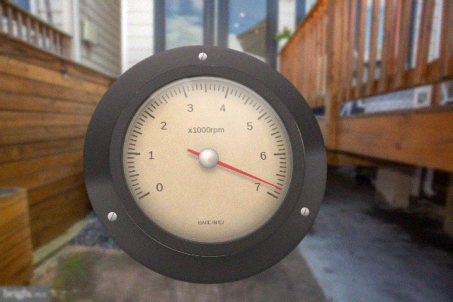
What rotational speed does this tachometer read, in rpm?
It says 6800 rpm
